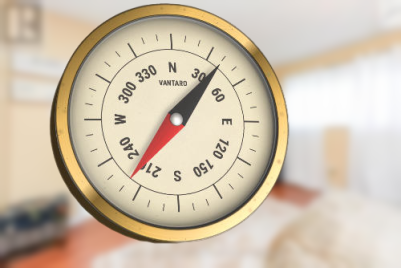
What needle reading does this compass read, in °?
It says 220 °
